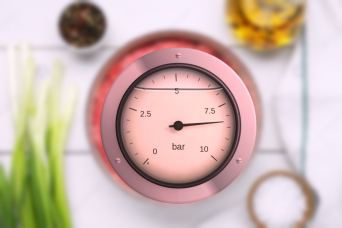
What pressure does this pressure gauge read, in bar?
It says 8.25 bar
